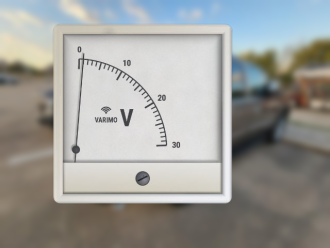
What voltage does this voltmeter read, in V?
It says 1 V
